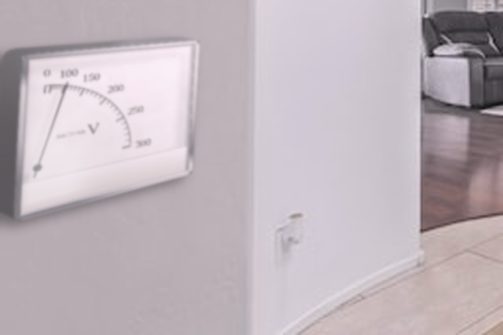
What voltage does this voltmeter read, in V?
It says 100 V
